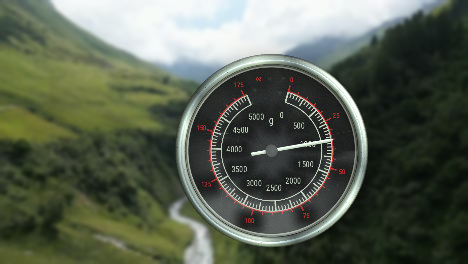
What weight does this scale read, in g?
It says 1000 g
